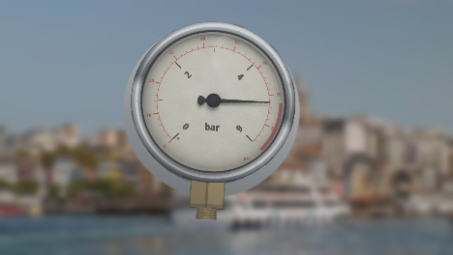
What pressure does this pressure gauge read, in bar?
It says 5 bar
